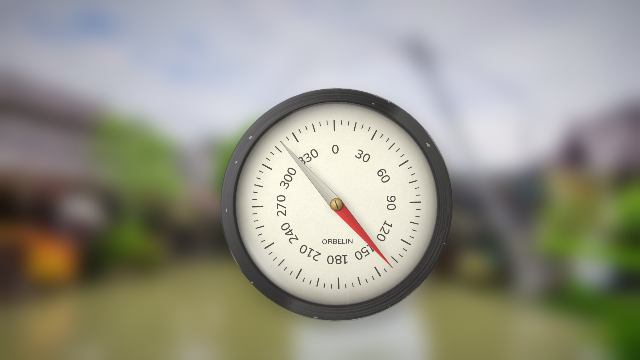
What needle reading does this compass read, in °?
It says 140 °
